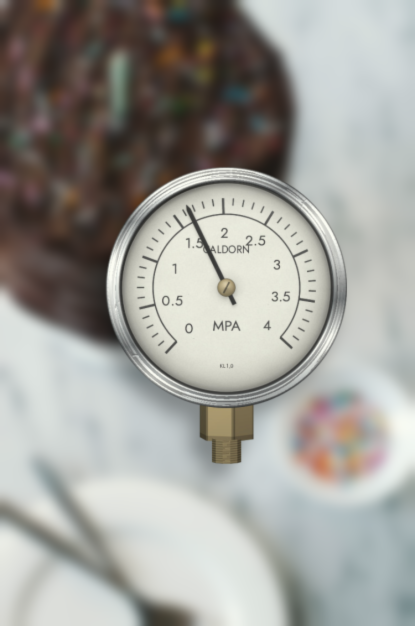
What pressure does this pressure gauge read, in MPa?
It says 1.65 MPa
